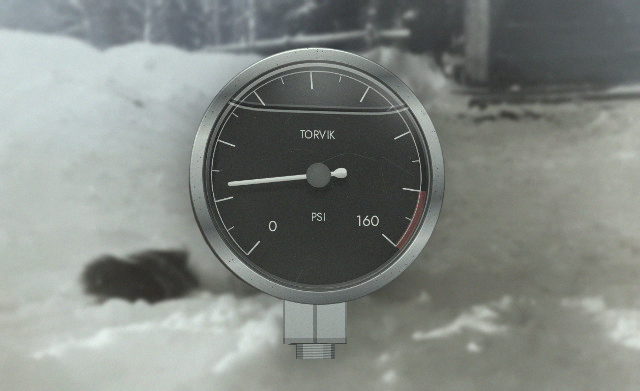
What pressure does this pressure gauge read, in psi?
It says 25 psi
